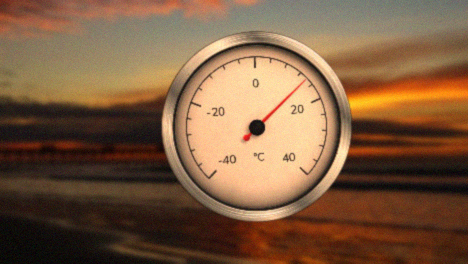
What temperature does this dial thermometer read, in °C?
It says 14 °C
